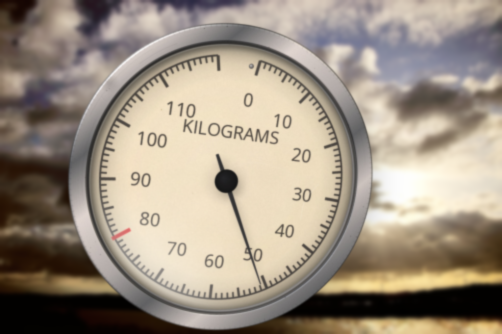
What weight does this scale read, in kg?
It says 51 kg
